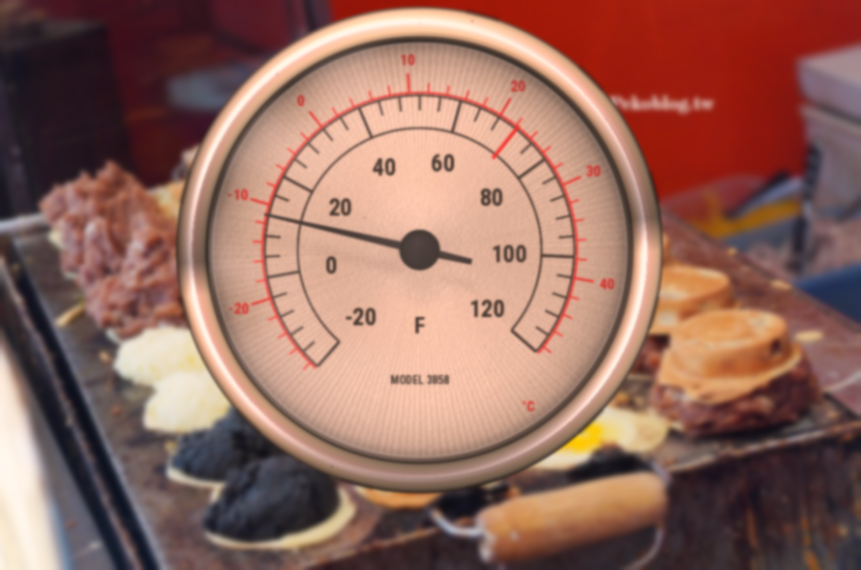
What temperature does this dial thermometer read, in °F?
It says 12 °F
